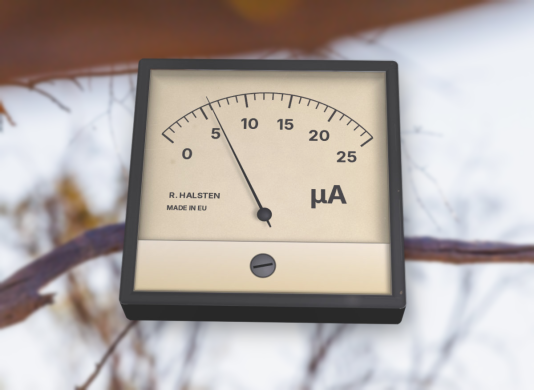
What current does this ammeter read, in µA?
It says 6 µA
